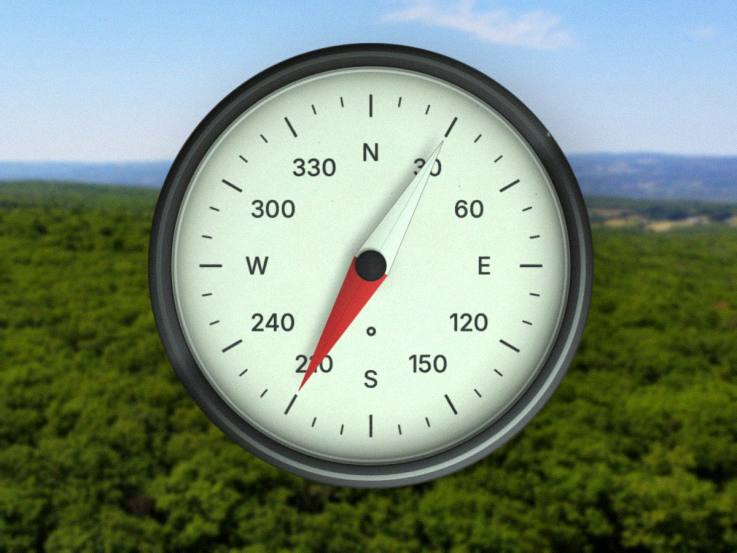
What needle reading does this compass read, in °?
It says 210 °
